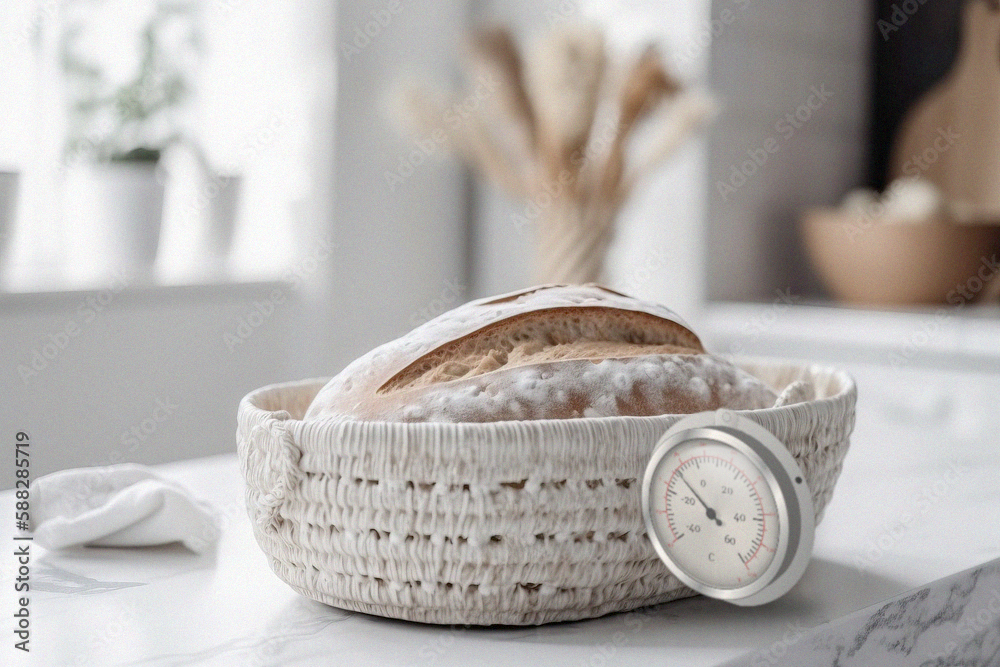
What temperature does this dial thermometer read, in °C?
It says -10 °C
